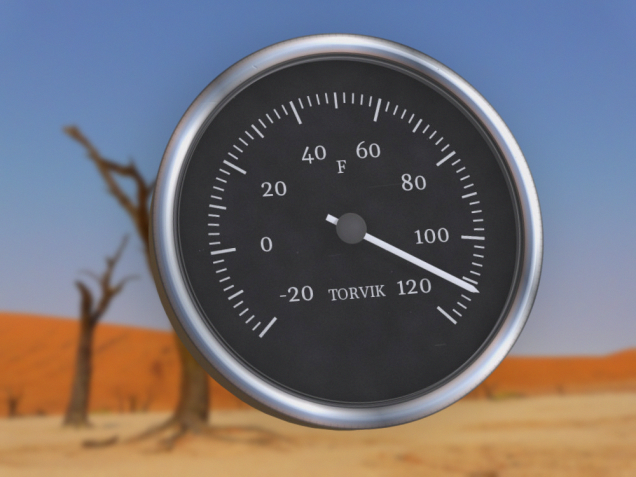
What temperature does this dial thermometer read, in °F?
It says 112 °F
